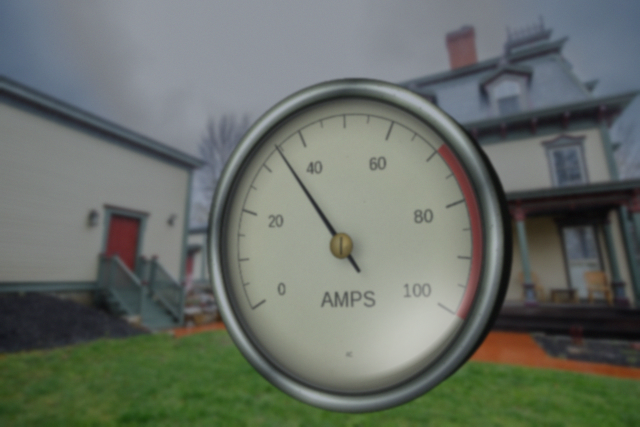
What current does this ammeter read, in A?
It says 35 A
